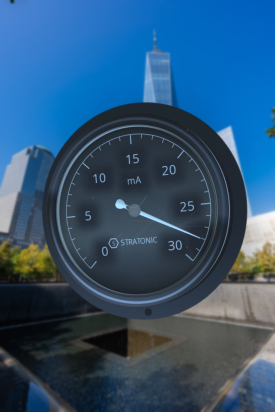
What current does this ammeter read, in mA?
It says 28 mA
